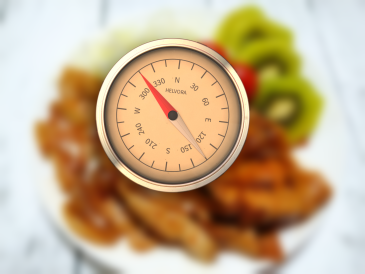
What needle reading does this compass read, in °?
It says 315 °
